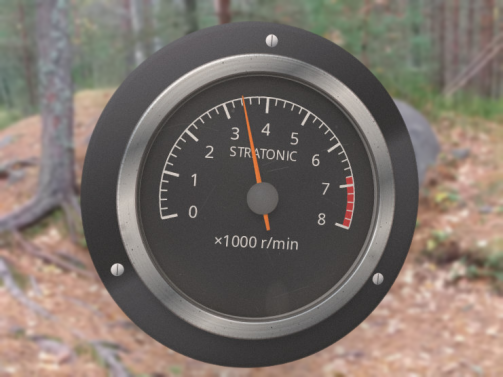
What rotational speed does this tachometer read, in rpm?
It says 3400 rpm
